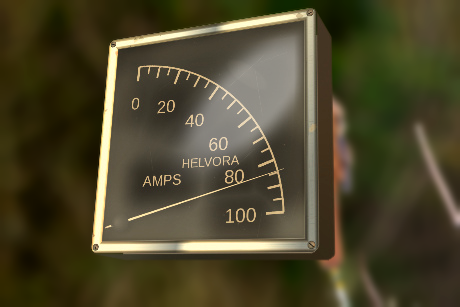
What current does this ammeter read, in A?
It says 85 A
